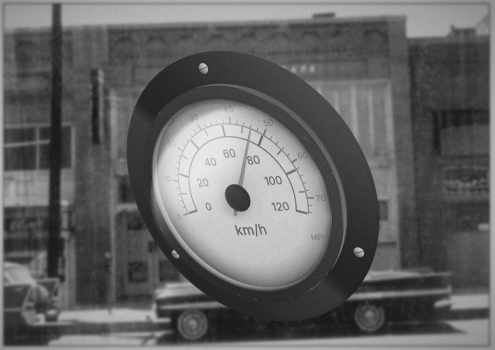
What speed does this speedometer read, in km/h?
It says 75 km/h
